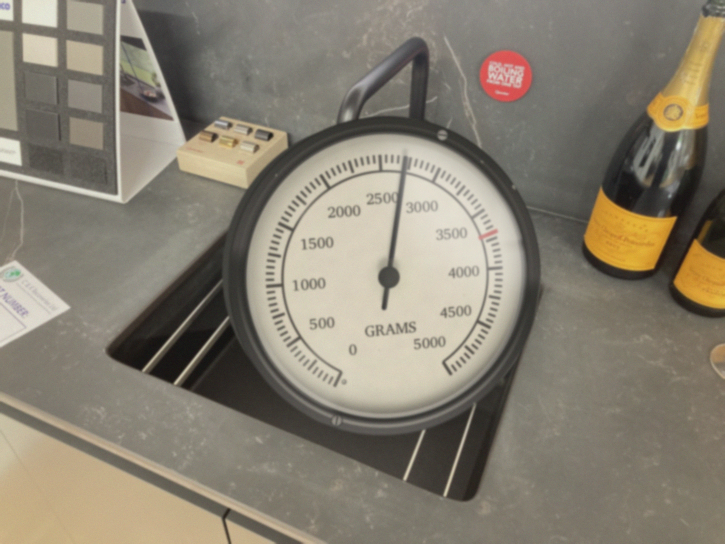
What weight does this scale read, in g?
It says 2700 g
